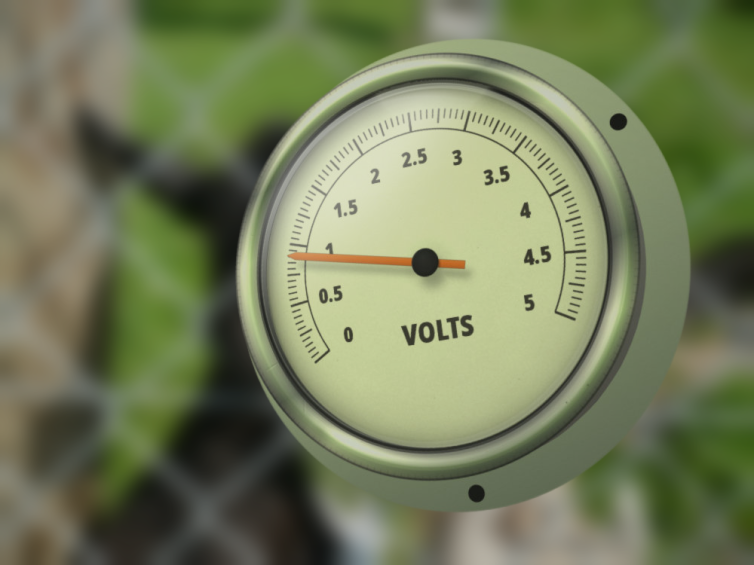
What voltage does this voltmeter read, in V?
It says 0.9 V
